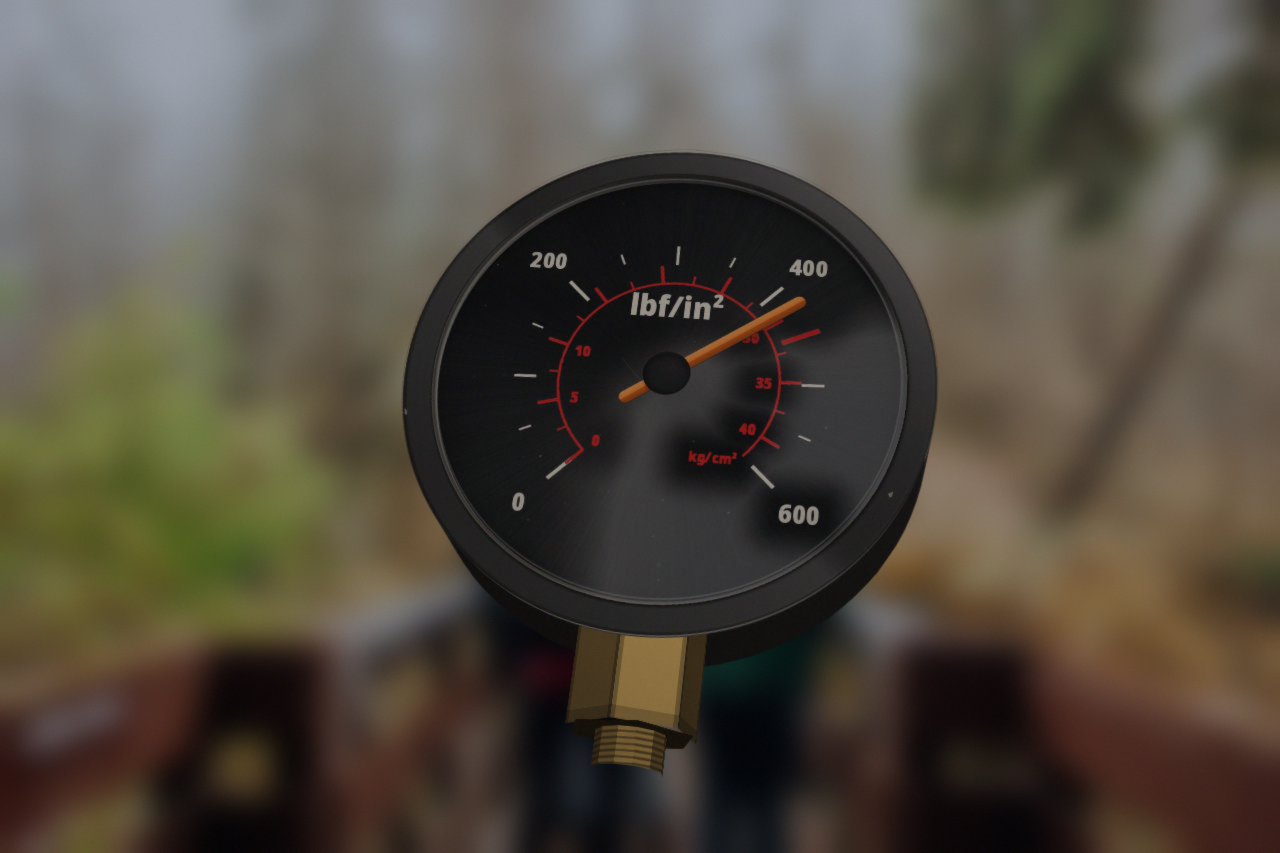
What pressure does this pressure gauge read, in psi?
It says 425 psi
